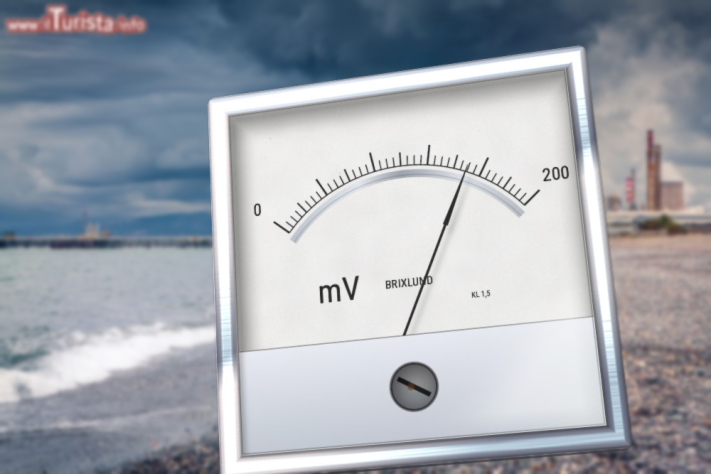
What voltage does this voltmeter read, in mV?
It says 150 mV
